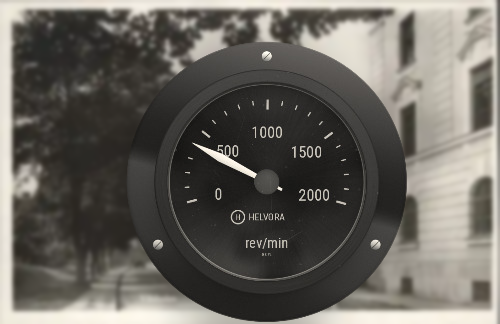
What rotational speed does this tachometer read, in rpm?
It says 400 rpm
